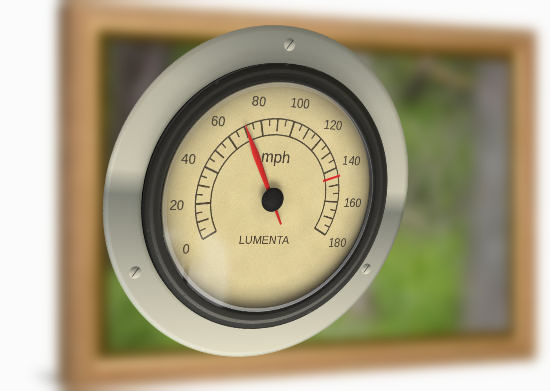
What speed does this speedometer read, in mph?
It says 70 mph
